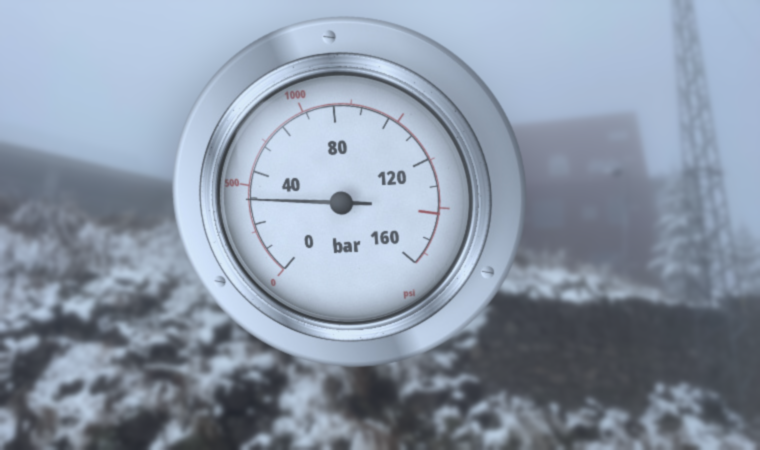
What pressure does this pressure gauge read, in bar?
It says 30 bar
